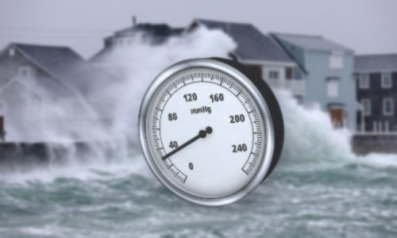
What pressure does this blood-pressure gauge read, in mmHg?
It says 30 mmHg
